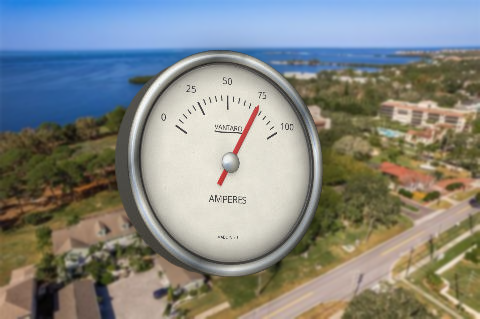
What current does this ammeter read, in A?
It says 75 A
